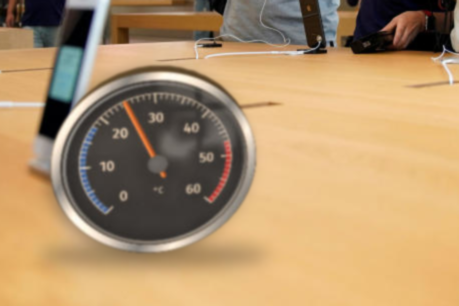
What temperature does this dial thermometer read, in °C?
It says 25 °C
